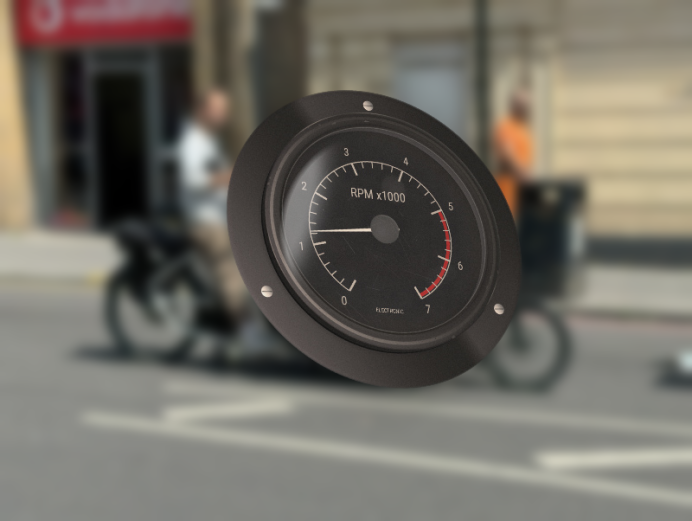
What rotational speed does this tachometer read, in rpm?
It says 1200 rpm
